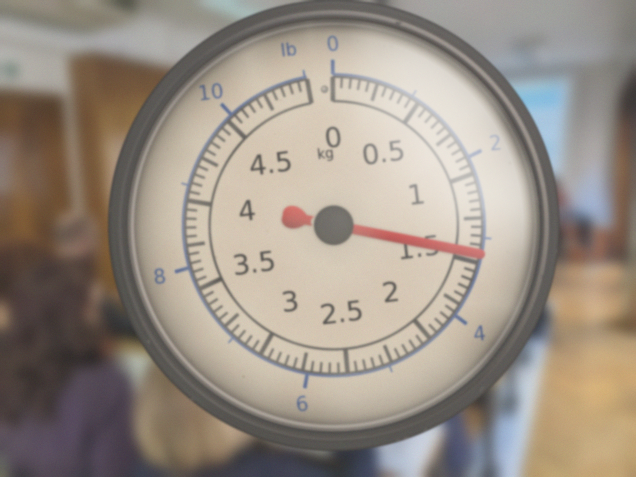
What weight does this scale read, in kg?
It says 1.45 kg
